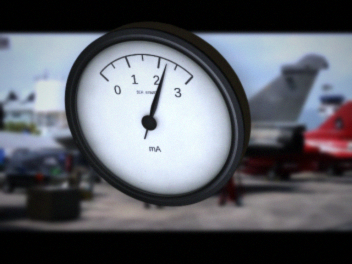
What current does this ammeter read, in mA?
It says 2.25 mA
